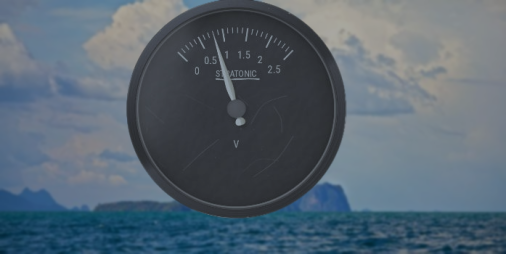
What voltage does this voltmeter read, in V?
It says 0.8 V
